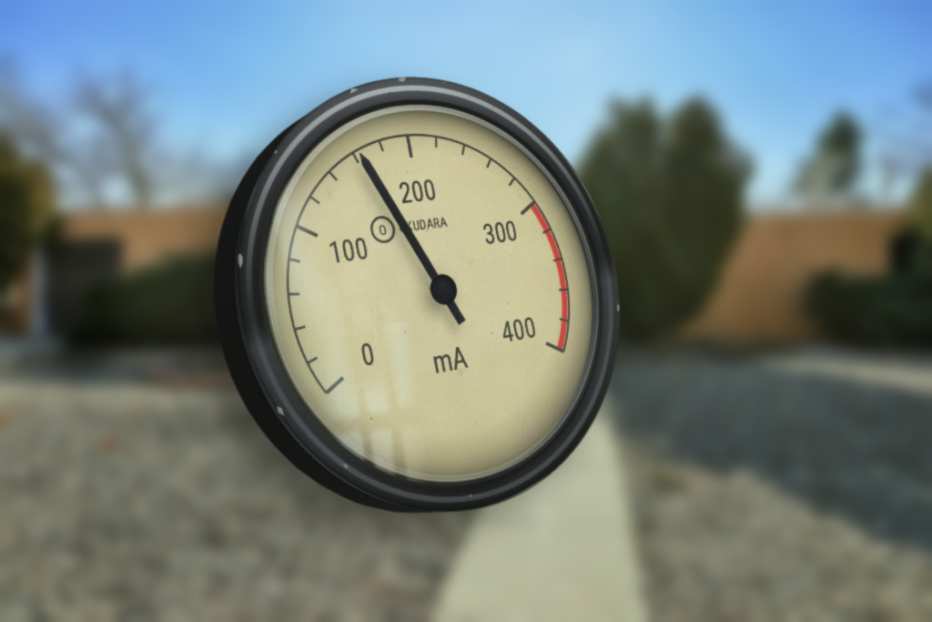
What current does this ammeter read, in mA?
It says 160 mA
